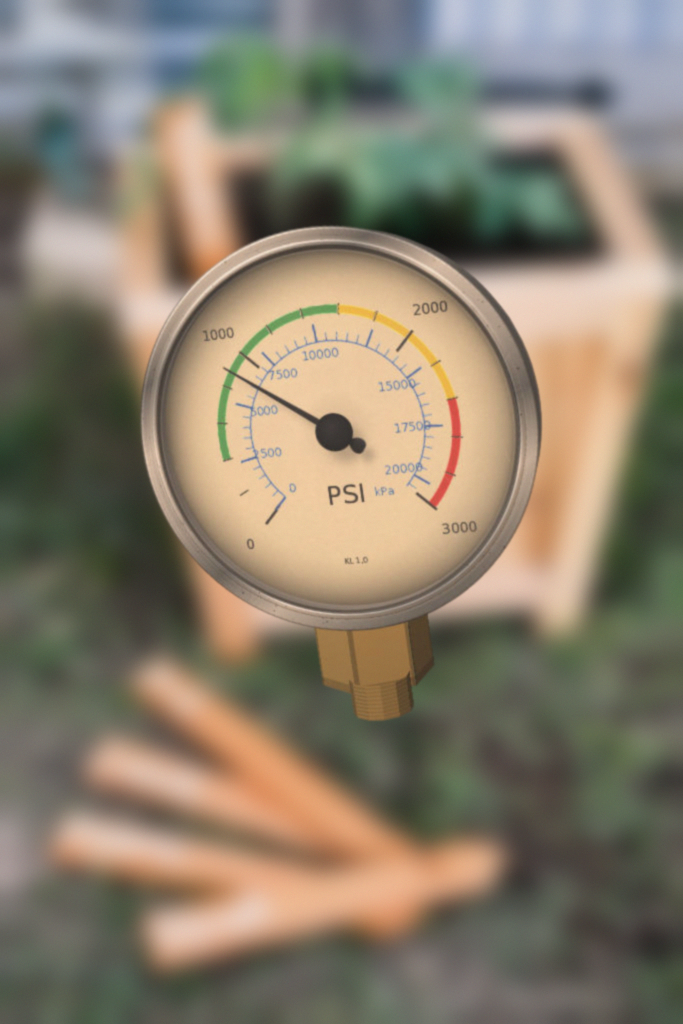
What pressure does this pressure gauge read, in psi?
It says 900 psi
